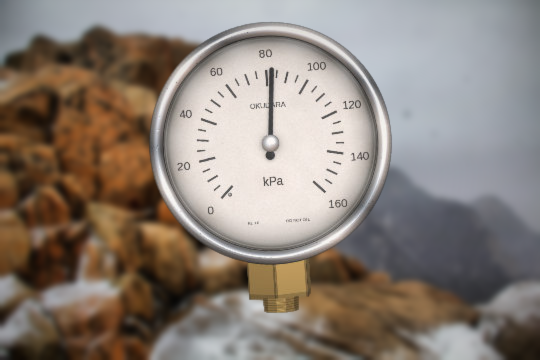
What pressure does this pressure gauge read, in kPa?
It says 82.5 kPa
